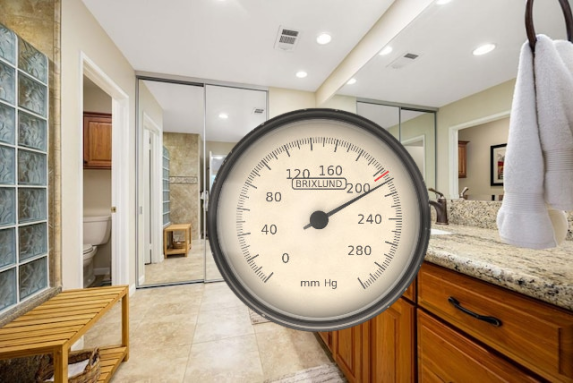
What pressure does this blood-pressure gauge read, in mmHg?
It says 210 mmHg
